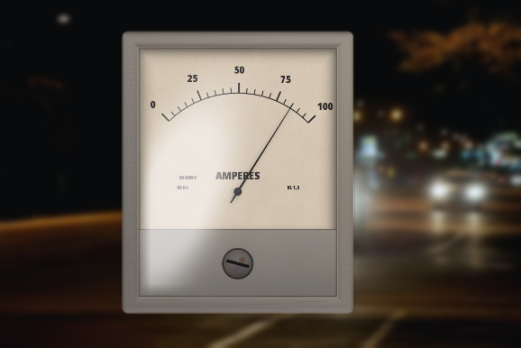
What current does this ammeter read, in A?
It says 85 A
